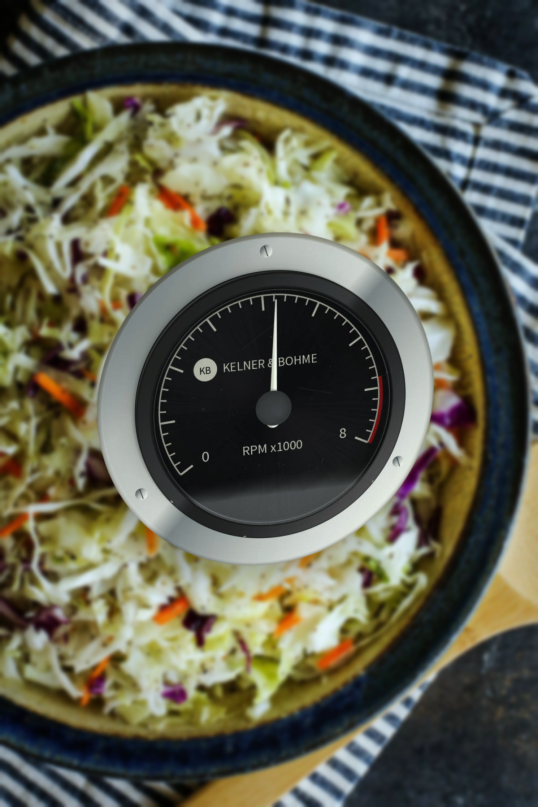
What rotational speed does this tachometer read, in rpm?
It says 4200 rpm
